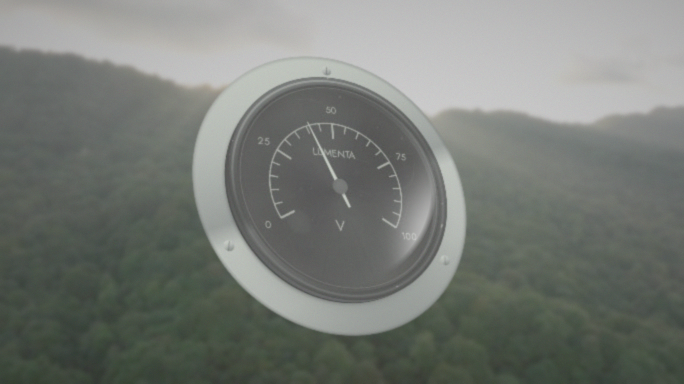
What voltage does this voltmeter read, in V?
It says 40 V
